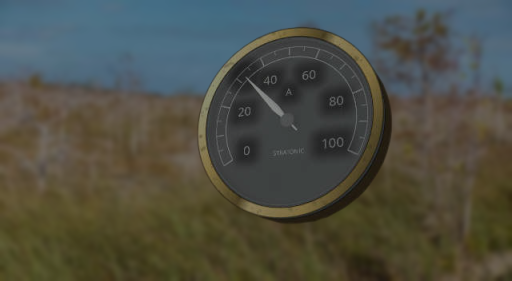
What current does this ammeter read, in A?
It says 32.5 A
